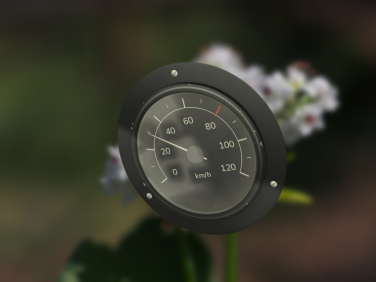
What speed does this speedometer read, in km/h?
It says 30 km/h
